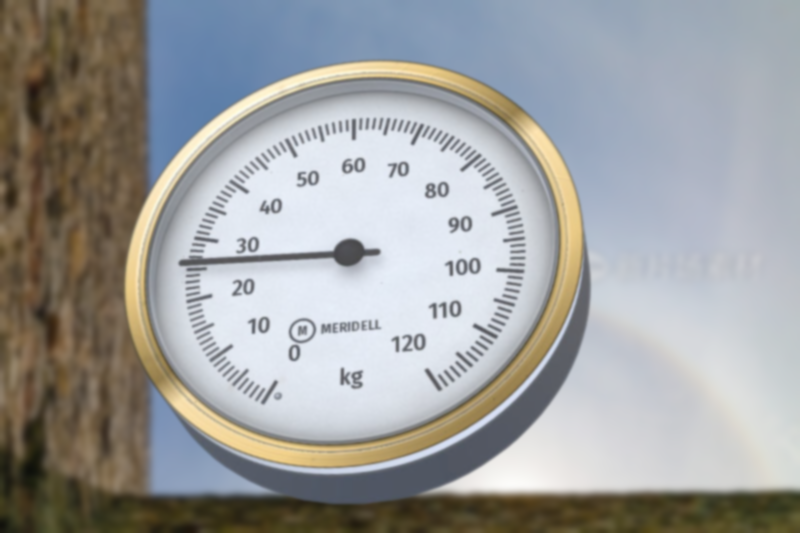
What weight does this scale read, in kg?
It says 25 kg
